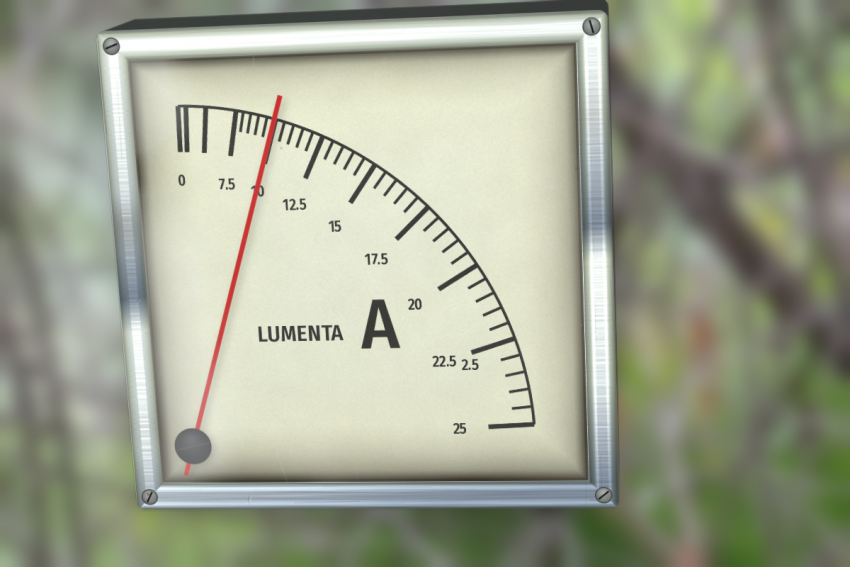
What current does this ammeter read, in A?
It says 10 A
